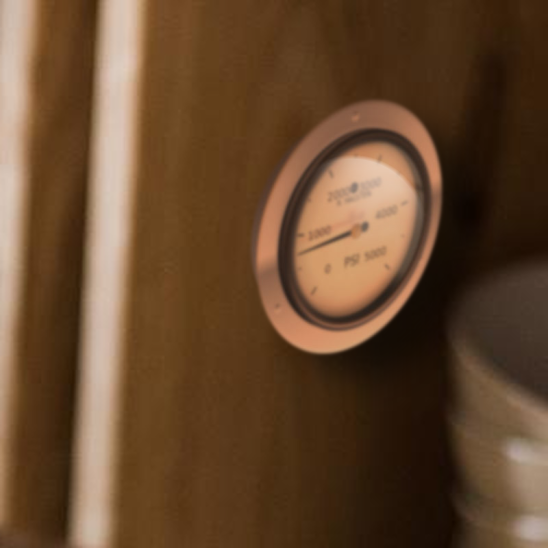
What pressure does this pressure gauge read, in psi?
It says 750 psi
